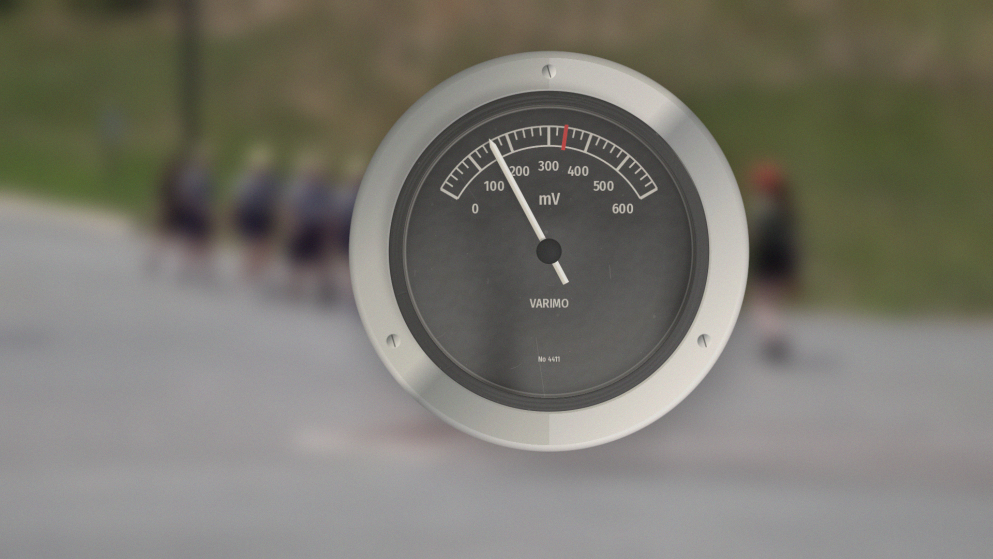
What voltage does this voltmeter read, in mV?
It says 160 mV
